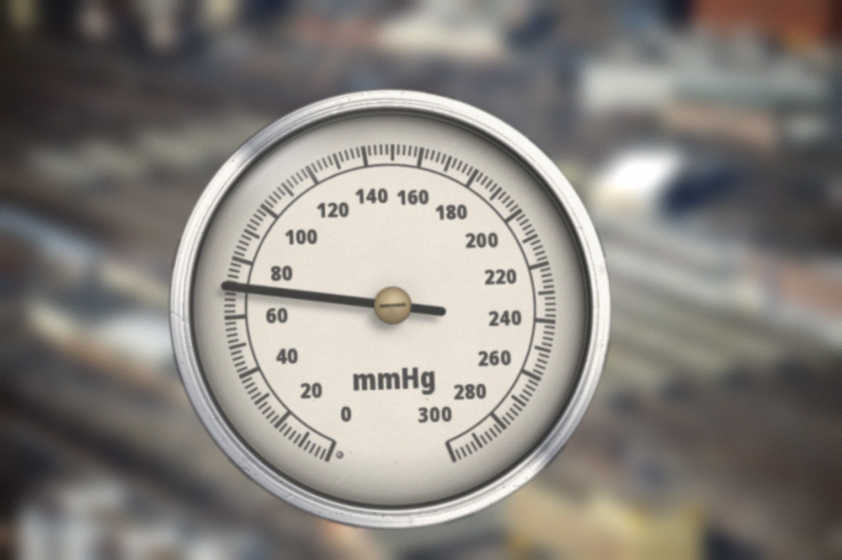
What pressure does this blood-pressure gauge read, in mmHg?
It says 70 mmHg
